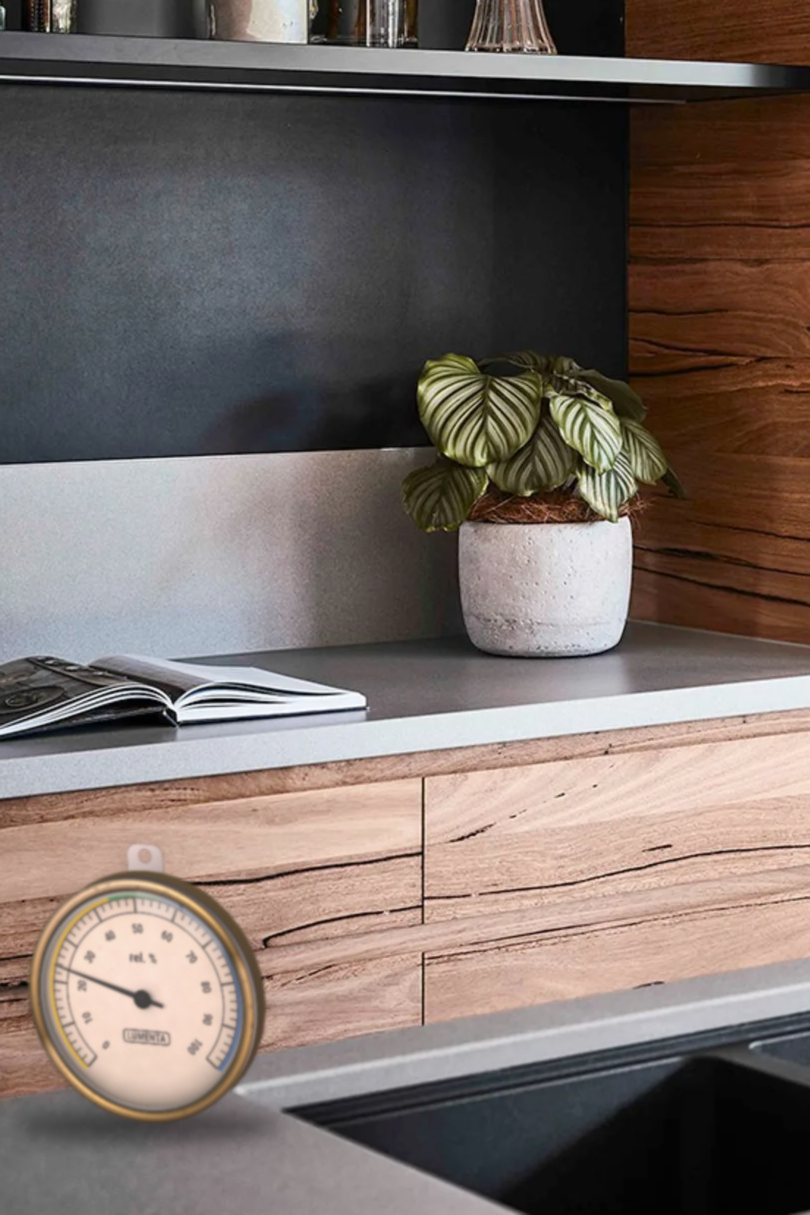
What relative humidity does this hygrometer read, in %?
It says 24 %
